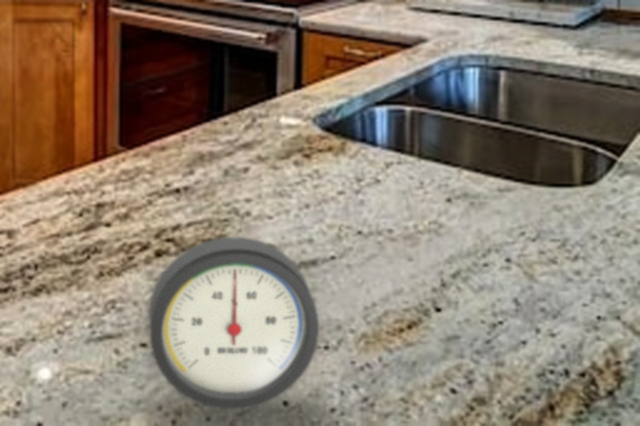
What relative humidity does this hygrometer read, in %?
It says 50 %
